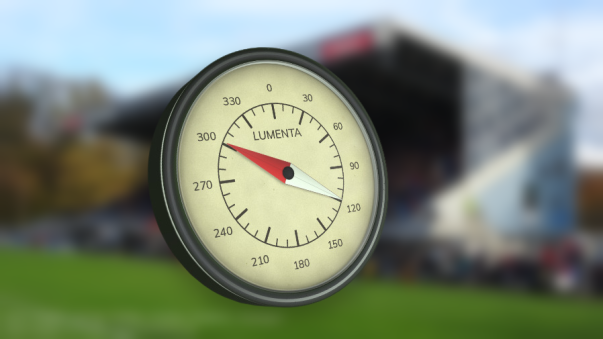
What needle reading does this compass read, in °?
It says 300 °
